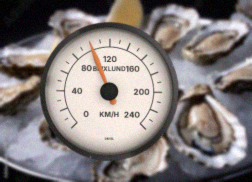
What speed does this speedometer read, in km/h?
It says 100 km/h
